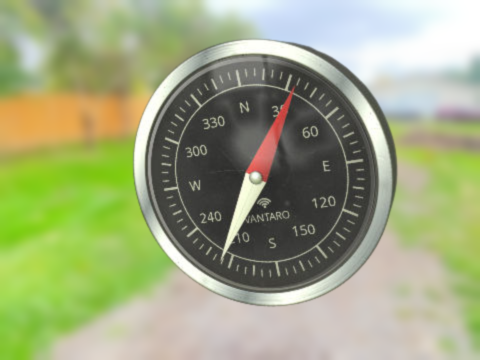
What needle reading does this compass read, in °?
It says 35 °
